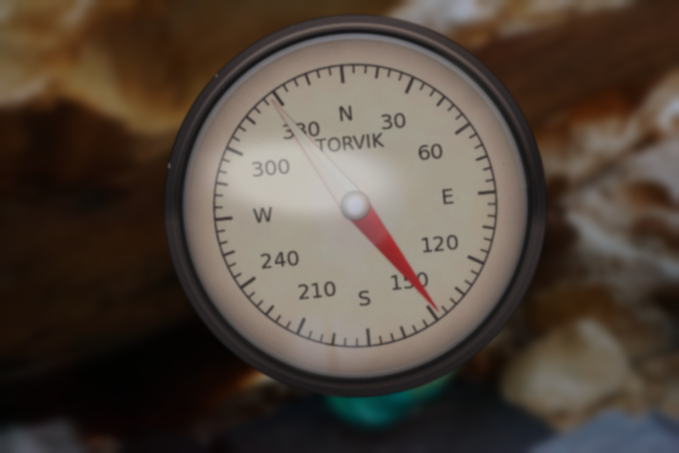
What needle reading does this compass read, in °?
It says 147.5 °
